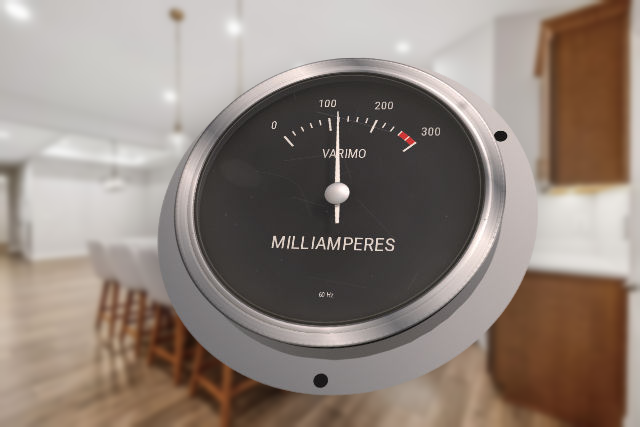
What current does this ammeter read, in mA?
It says 120 mA
